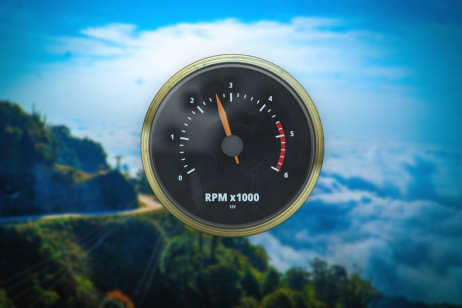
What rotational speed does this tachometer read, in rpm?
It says 2600 rpm
